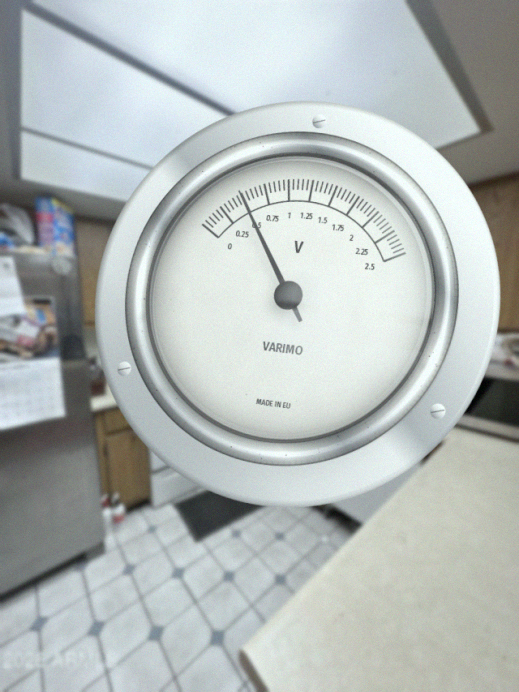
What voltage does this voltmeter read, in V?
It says 0.5 V
